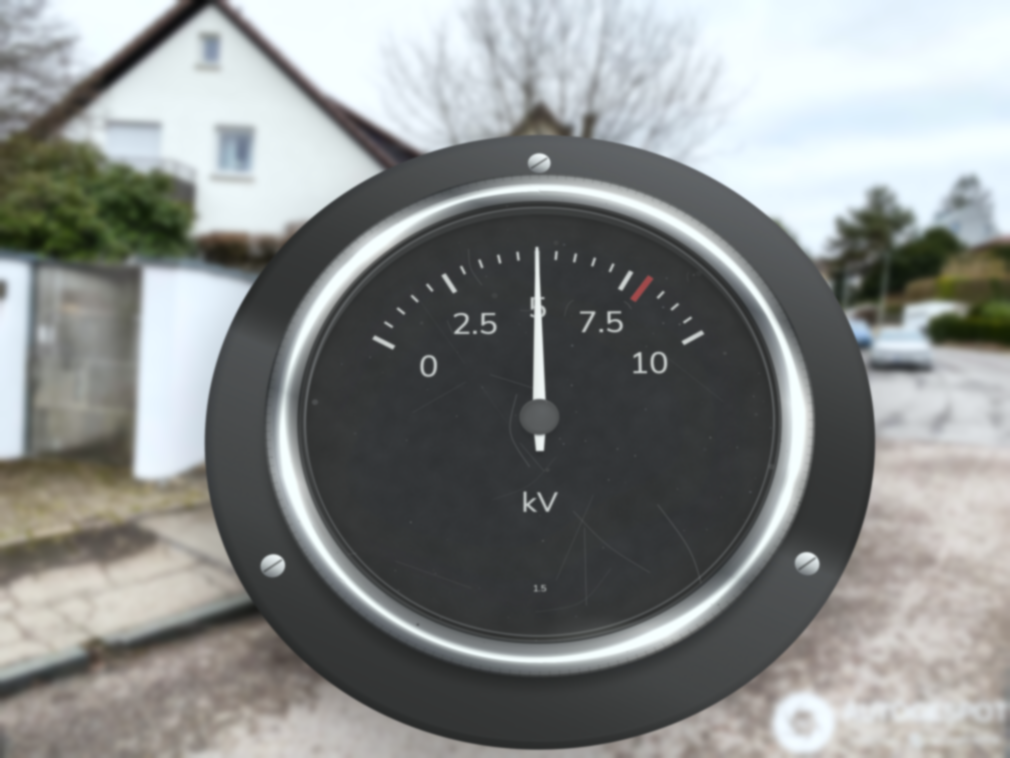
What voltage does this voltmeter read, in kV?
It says 5 kV
